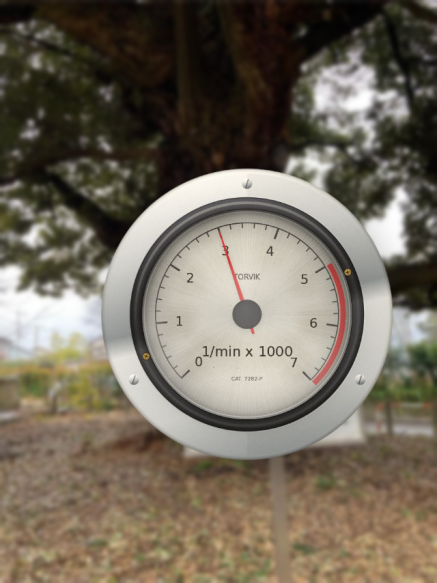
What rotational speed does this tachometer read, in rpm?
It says 3000 rpm
